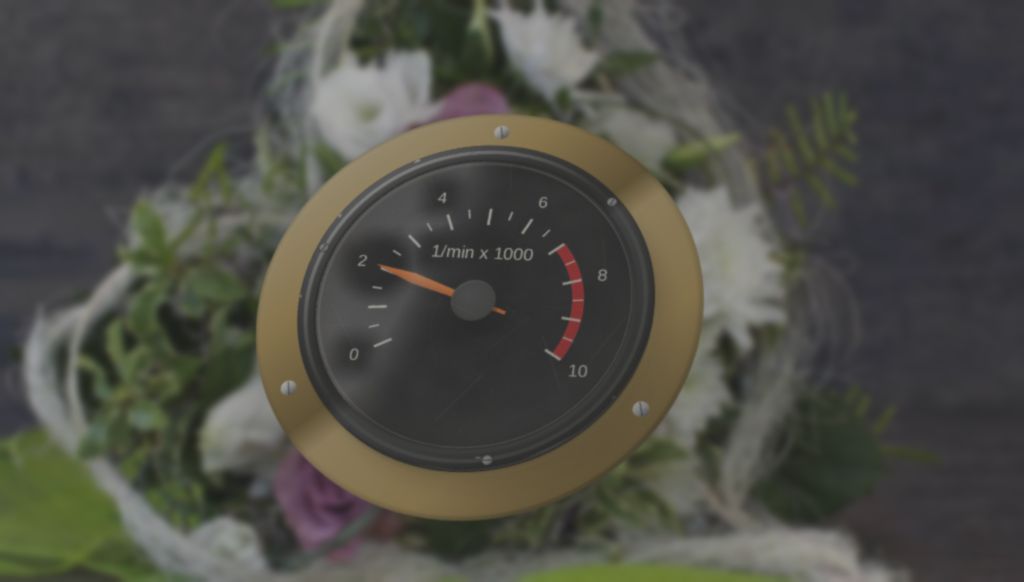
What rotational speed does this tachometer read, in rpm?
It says 2000 rpm
